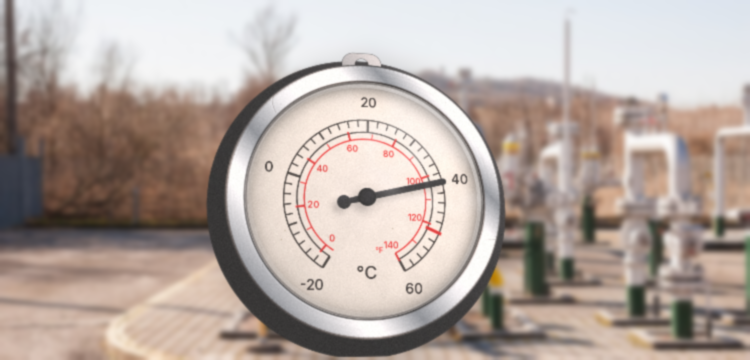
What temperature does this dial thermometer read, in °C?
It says 40 °C
